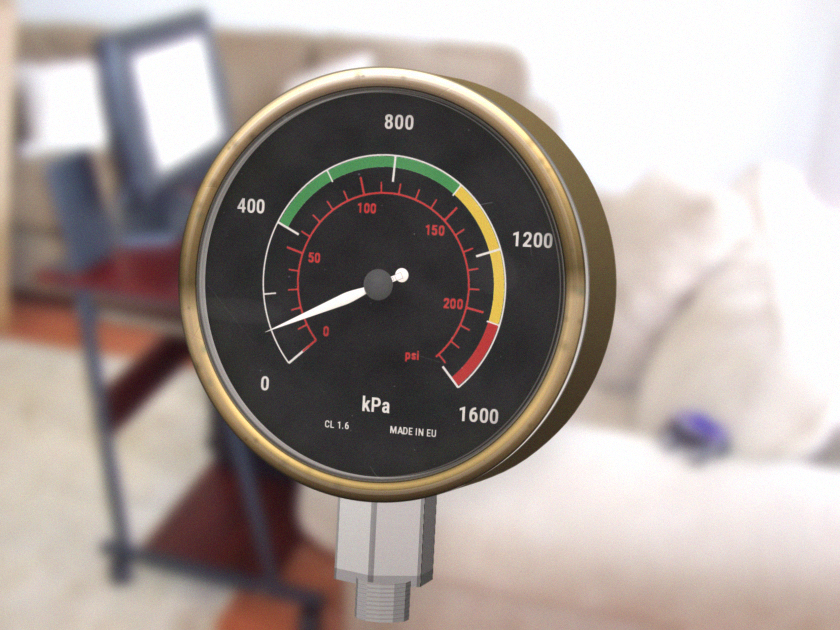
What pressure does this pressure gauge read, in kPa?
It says 100 kPa
